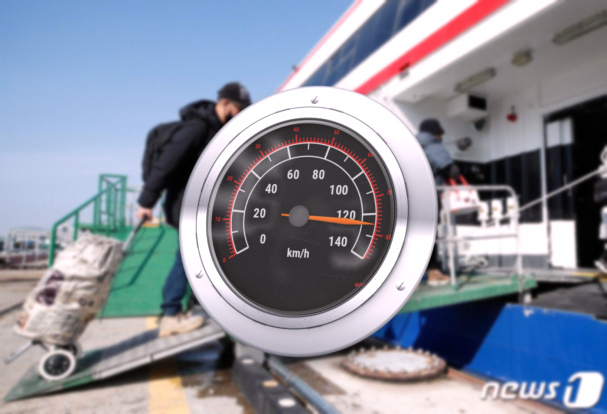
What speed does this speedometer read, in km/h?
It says 125 km/h
